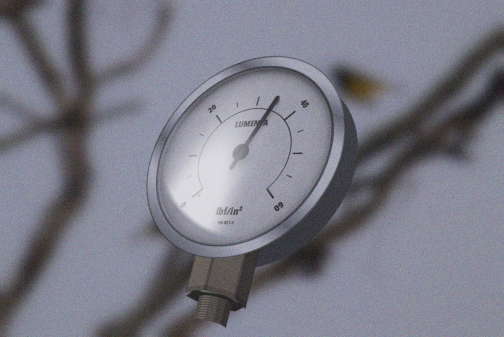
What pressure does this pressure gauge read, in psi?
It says 35 psi
